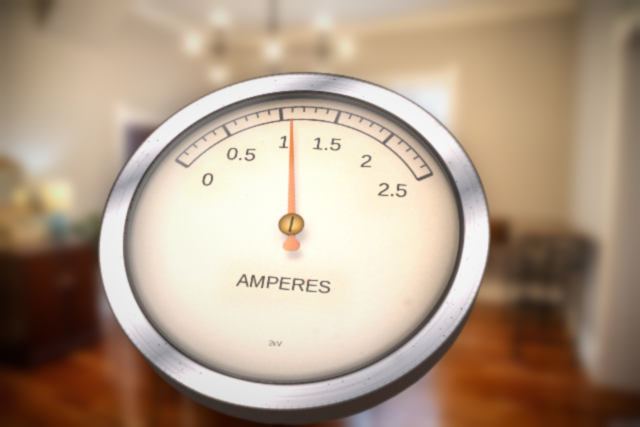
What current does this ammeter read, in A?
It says 1.1 A
